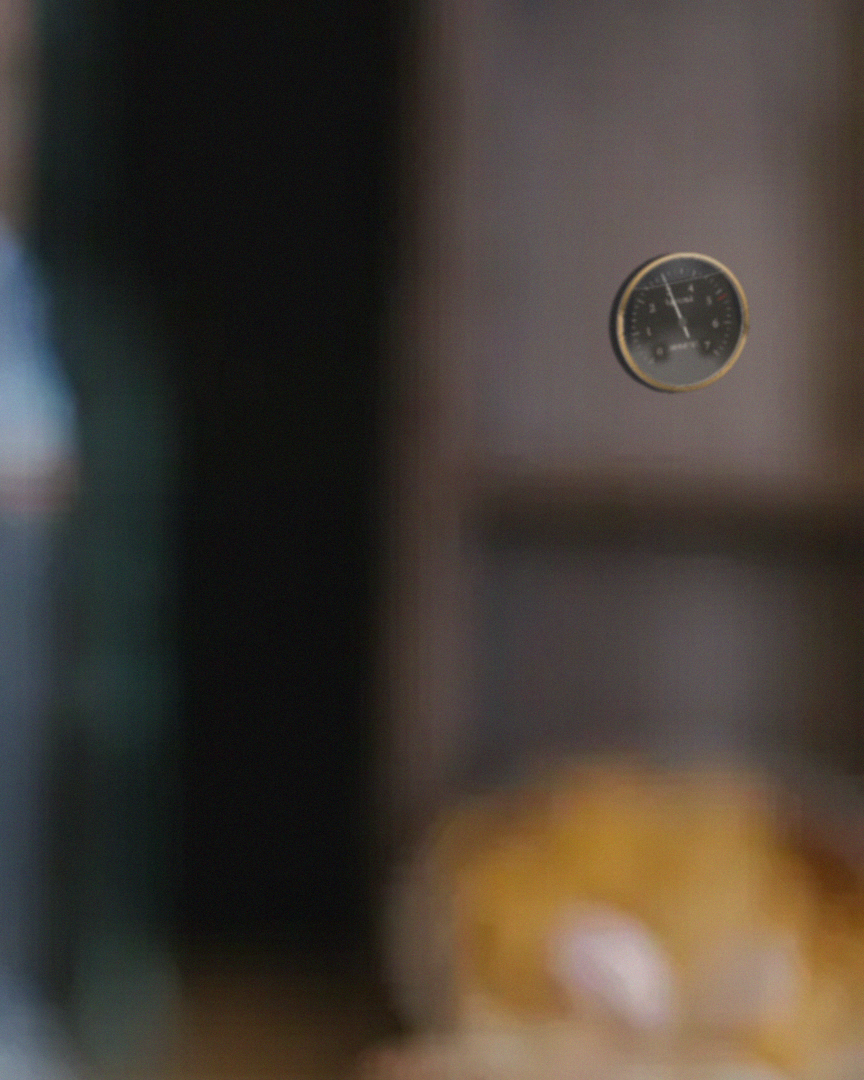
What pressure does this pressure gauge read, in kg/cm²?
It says 3 kg/cm²
